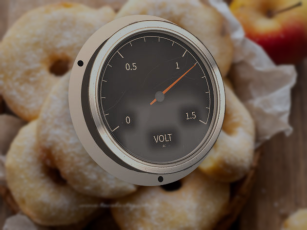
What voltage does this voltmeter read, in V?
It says 1.1 V
